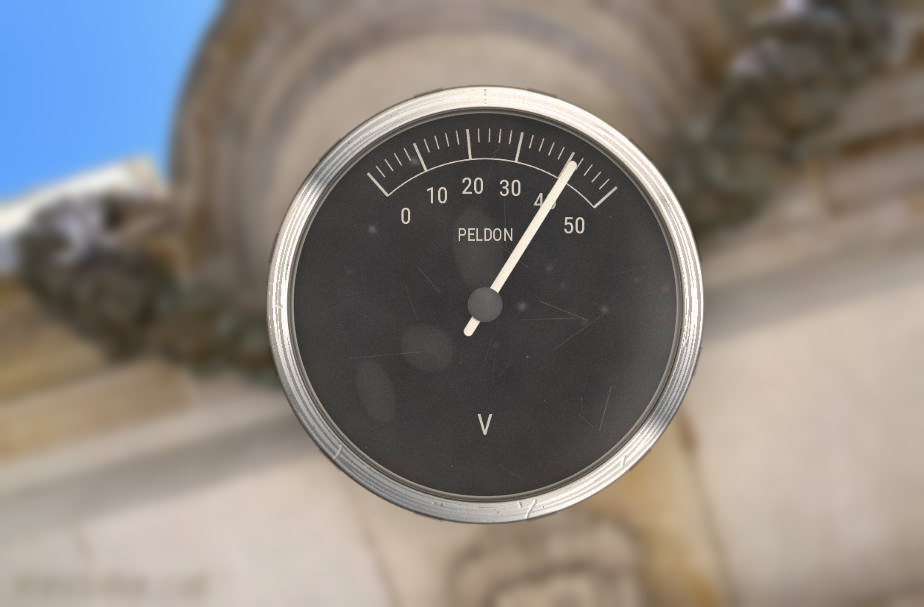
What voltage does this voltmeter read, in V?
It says 41 V
